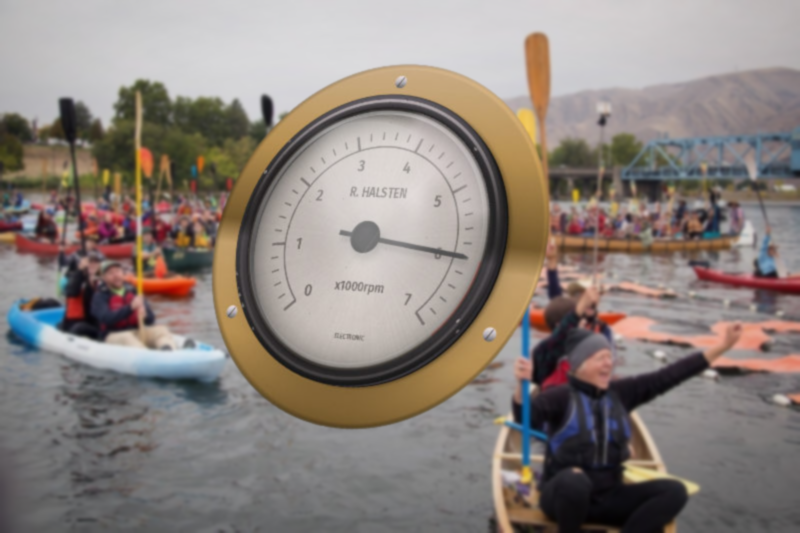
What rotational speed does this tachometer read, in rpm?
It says 6000 rpm
